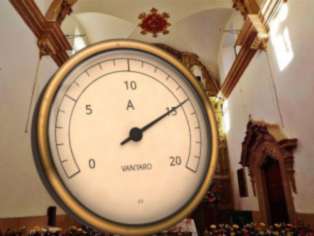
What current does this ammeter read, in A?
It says 15 A
